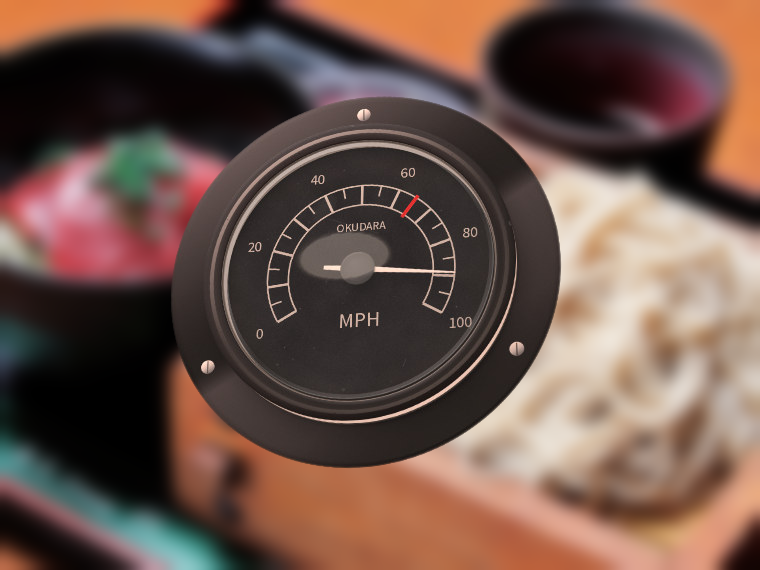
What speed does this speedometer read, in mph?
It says 90 mph
